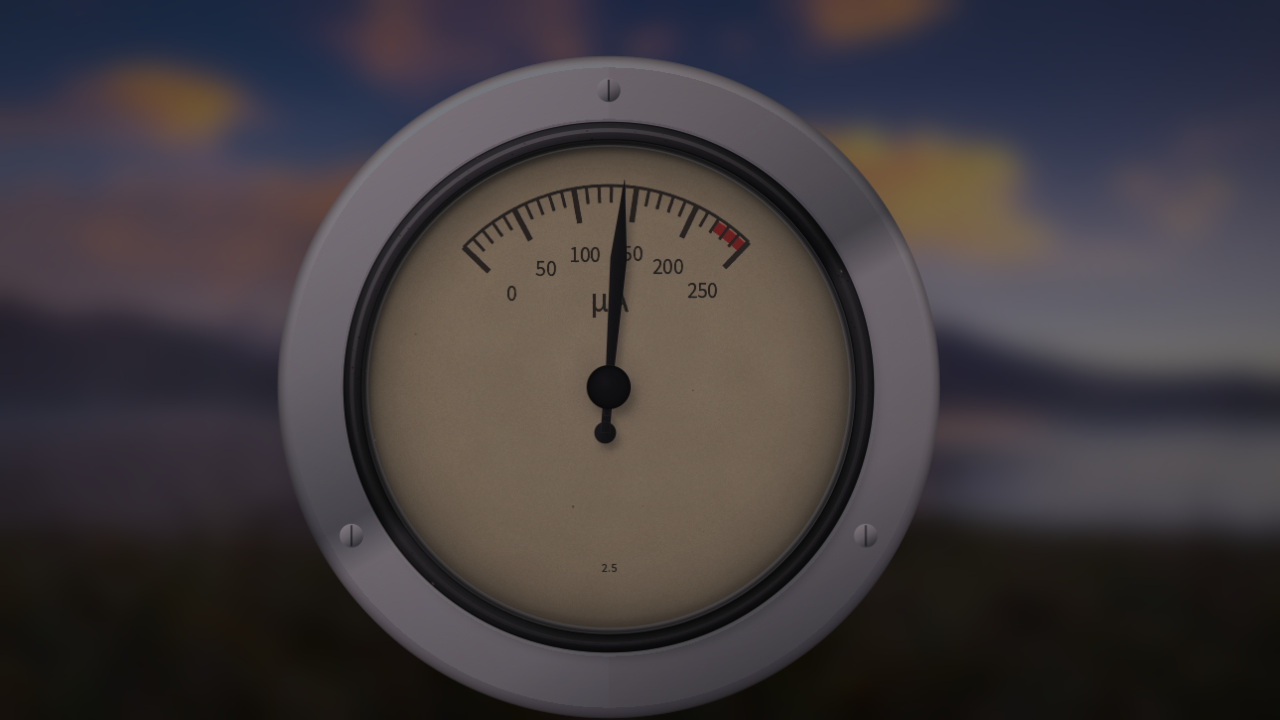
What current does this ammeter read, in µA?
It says 140 µA
